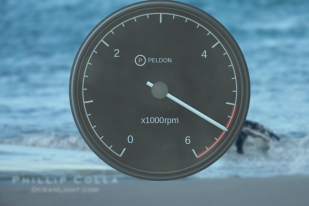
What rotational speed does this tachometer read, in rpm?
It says 5400 rpm
